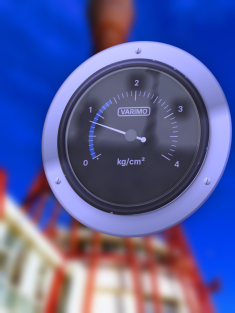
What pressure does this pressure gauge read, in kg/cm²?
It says 0.8 kg/cm²
